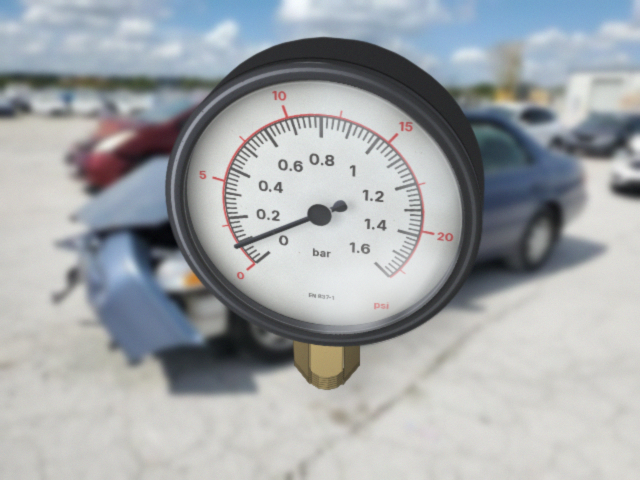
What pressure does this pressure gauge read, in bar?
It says 0.1 bar
